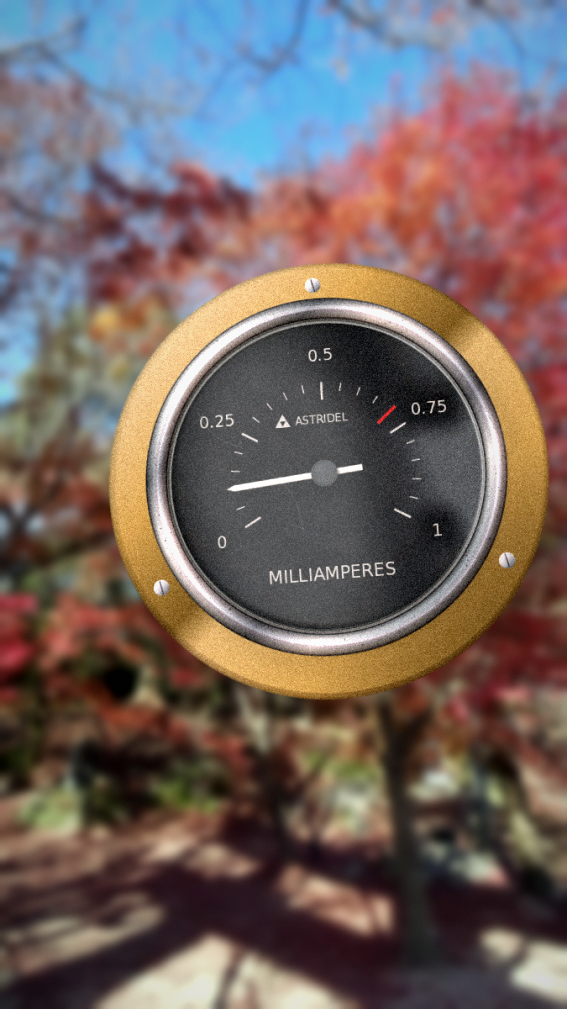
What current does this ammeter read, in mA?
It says 0.1 mA
